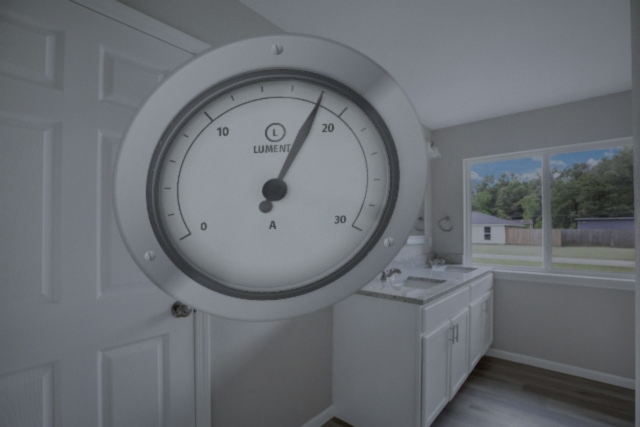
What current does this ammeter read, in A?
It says 18 A
